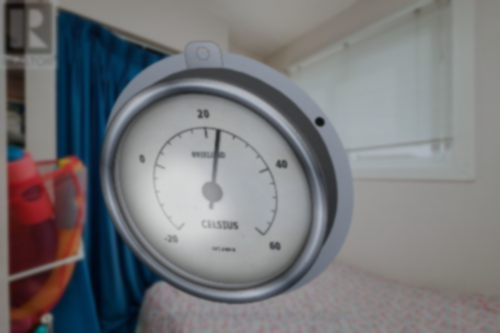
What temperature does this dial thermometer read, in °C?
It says 24 °C
